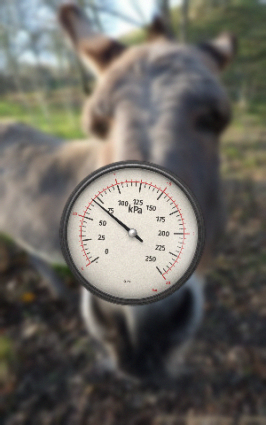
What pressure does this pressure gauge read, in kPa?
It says 70 kPa
